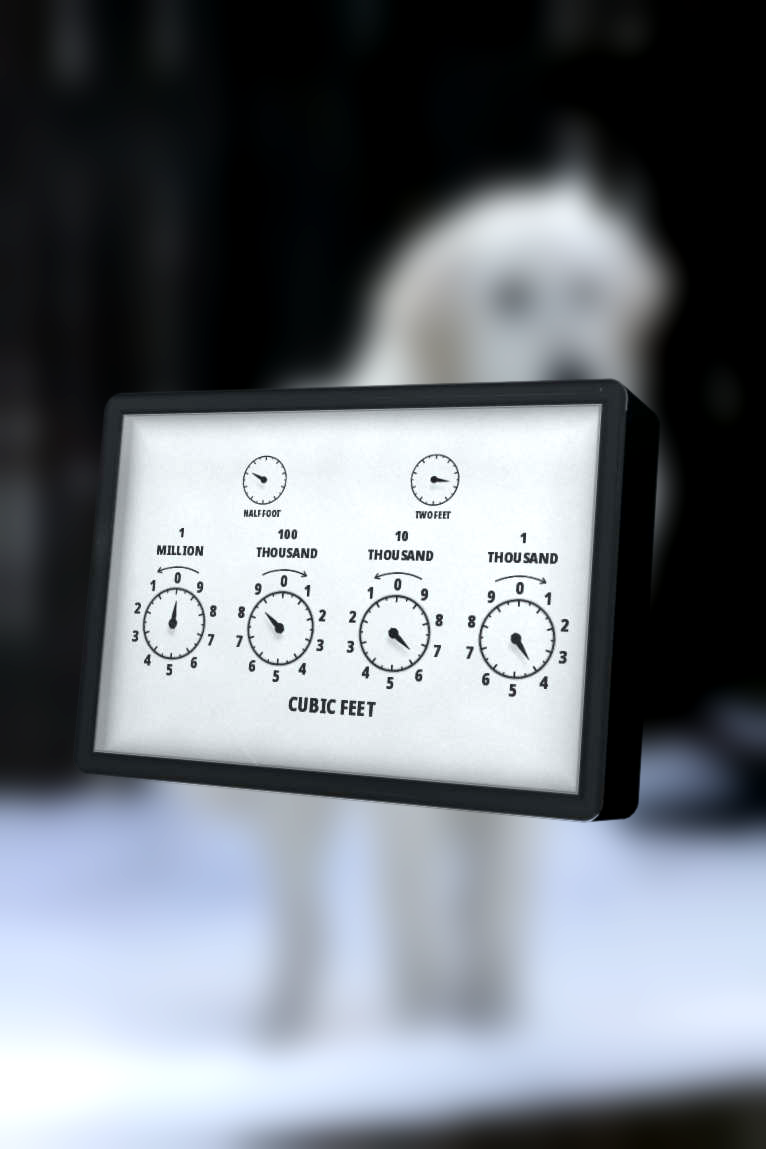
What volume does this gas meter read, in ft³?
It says 986400 ft³
